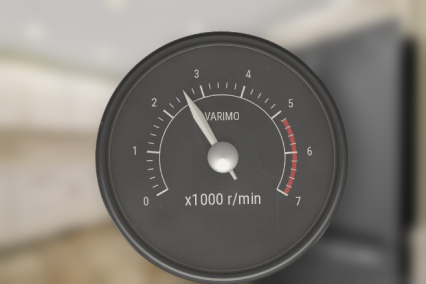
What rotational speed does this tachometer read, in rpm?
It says 2600 rpm
